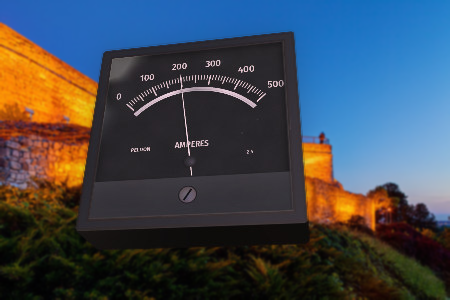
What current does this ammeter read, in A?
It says 200 A
